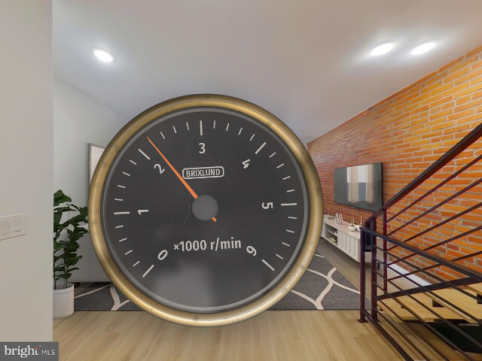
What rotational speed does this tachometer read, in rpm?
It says 2200 rpm
